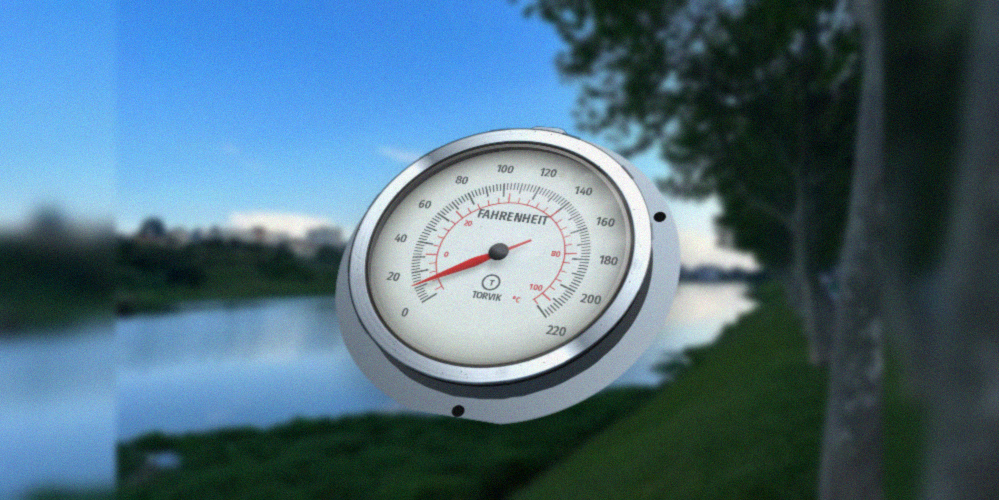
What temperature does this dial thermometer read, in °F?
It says 10 °F
